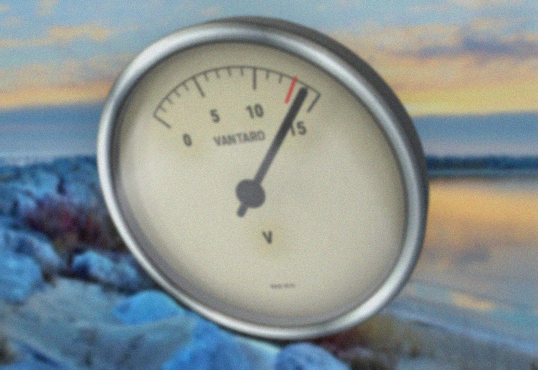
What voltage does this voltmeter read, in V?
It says 14 V
